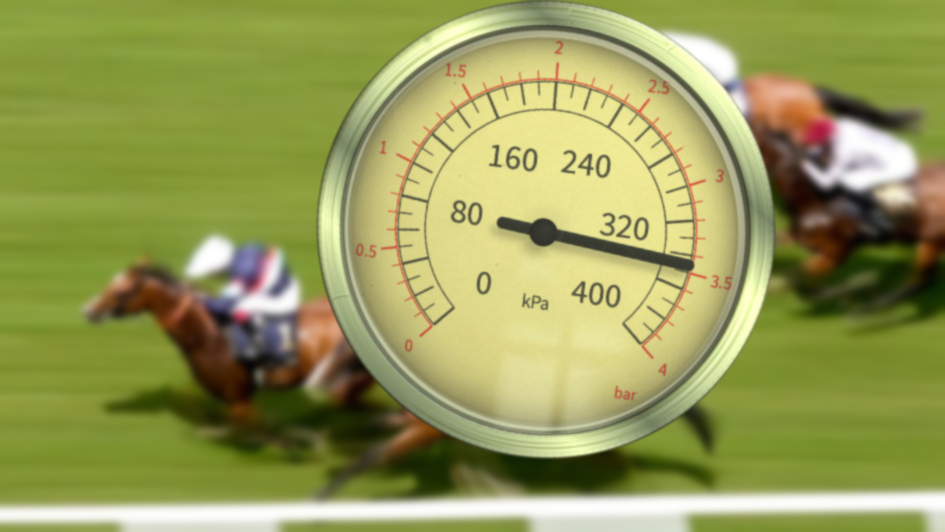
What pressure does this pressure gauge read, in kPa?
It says 345 kPa
